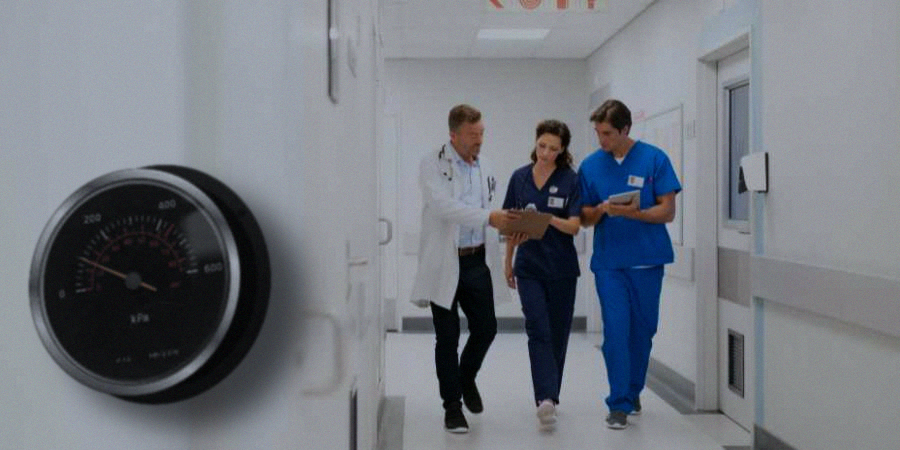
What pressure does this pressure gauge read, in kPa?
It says 100 kPa
